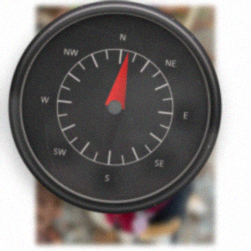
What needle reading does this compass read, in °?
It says 7.5 °
